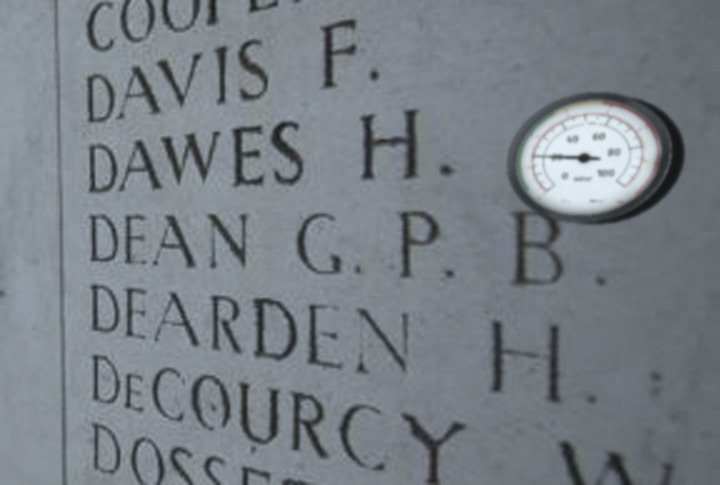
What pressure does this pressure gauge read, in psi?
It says 20 psi
